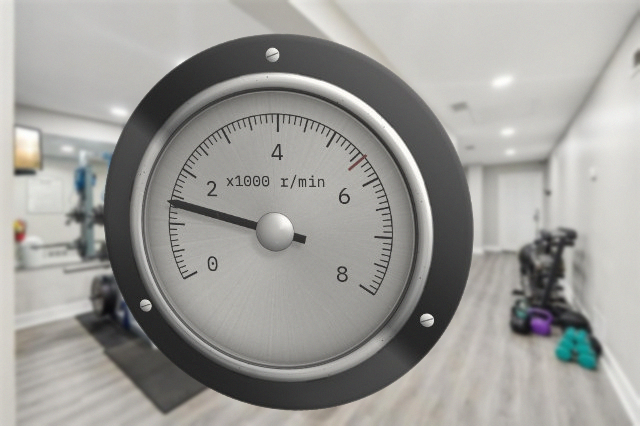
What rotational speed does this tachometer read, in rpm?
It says 1400 rpm
